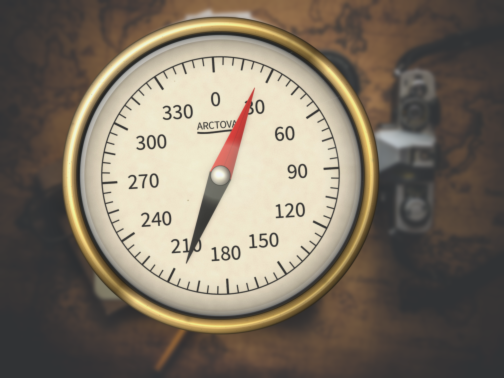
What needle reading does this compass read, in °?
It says 25 °
